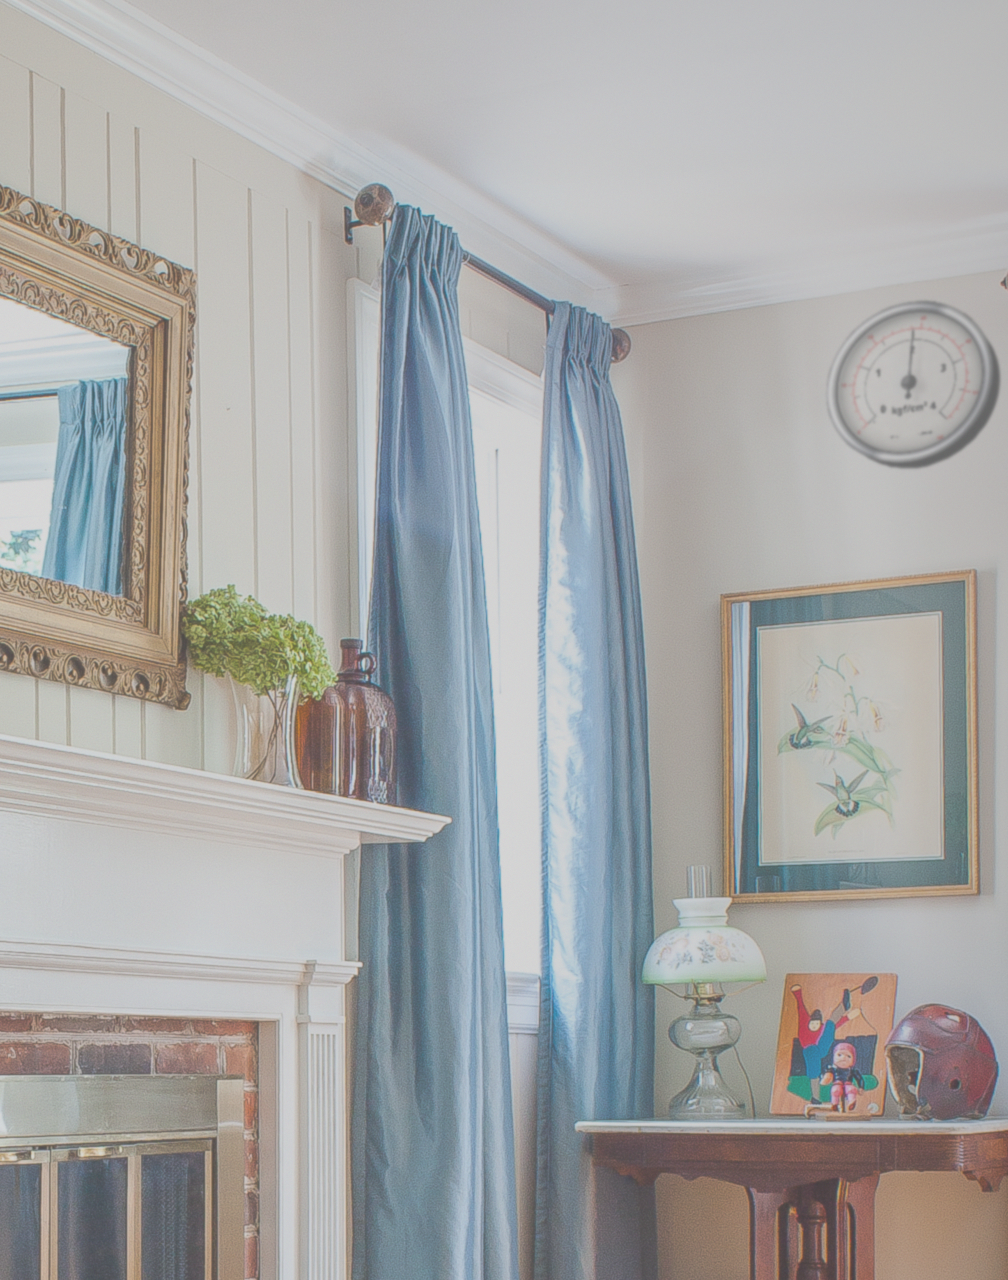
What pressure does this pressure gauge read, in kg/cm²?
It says 2 kg/cm²
